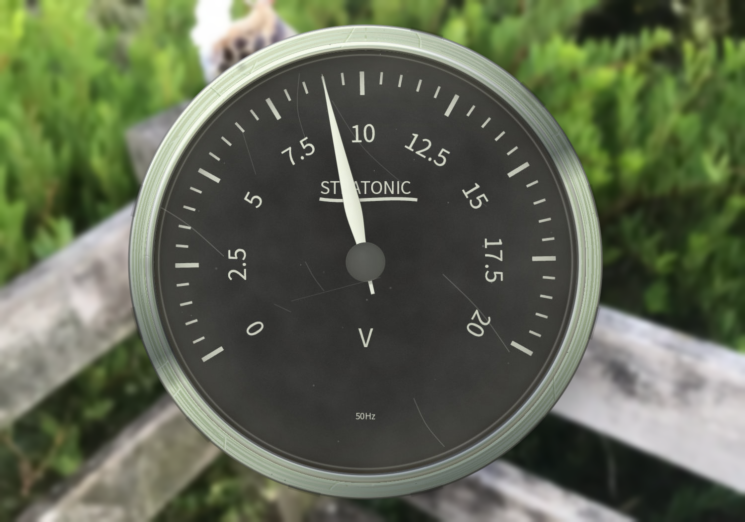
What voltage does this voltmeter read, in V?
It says 9 V
